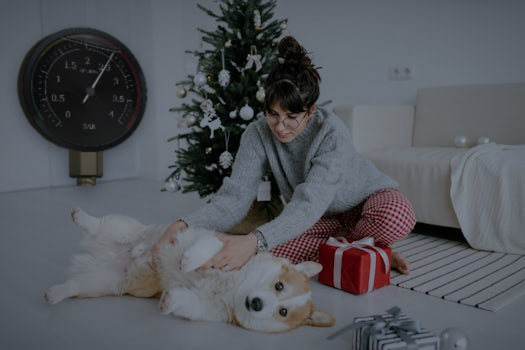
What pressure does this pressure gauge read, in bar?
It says 2.5 bar
